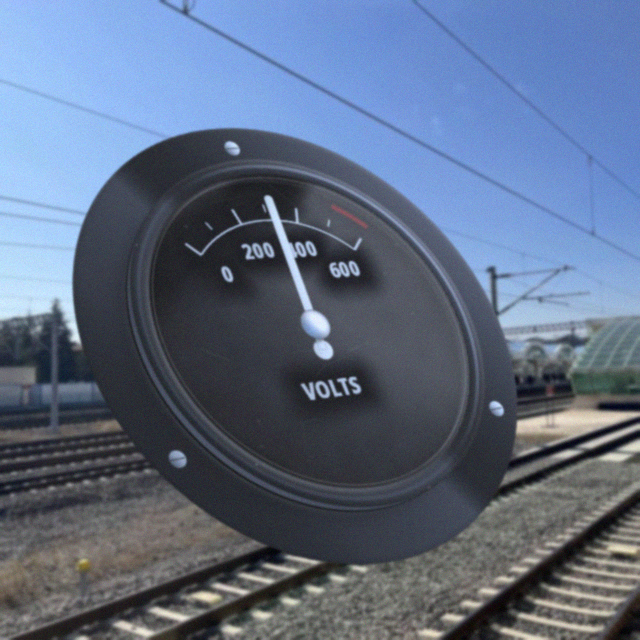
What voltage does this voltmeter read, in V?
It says 300 V
